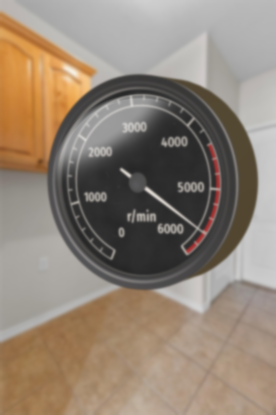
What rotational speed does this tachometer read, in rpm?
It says 5600 rpm
